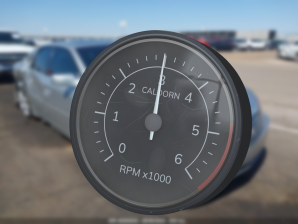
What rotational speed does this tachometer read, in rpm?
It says 3000 rpm
